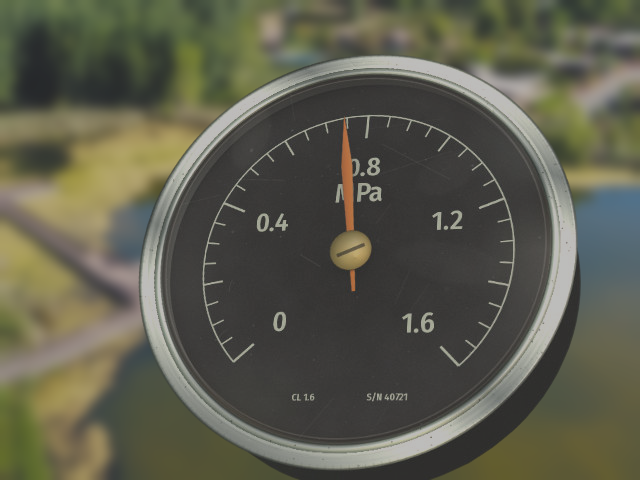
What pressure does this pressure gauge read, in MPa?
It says 0.75 MPa
